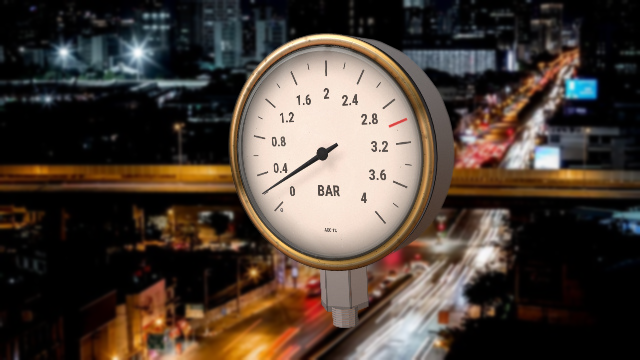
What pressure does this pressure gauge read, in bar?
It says 0.2 bar
